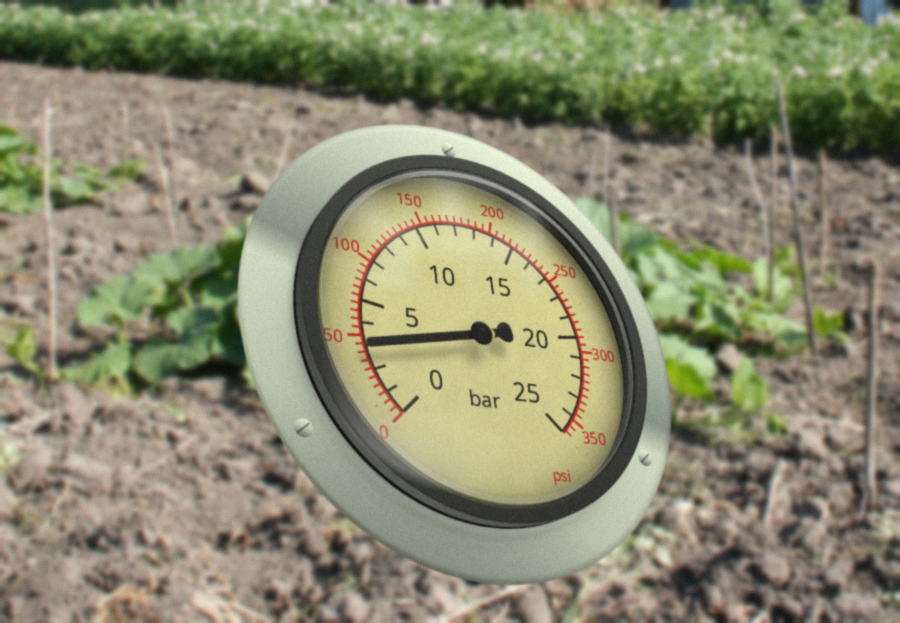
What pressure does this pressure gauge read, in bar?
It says 3 bar
